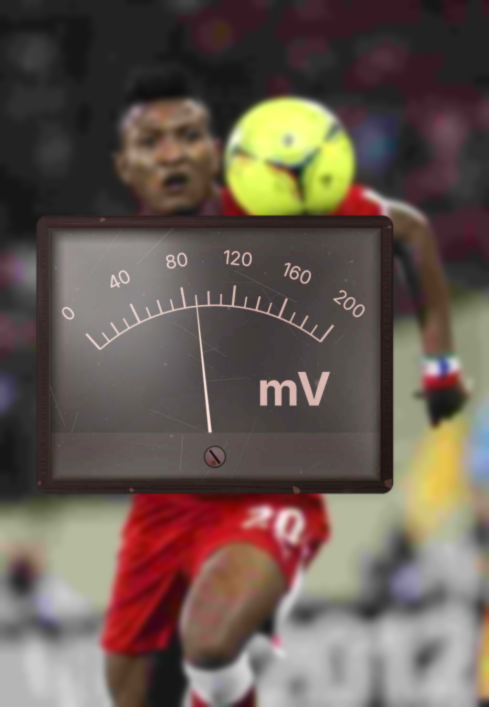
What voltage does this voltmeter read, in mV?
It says 90 mV
